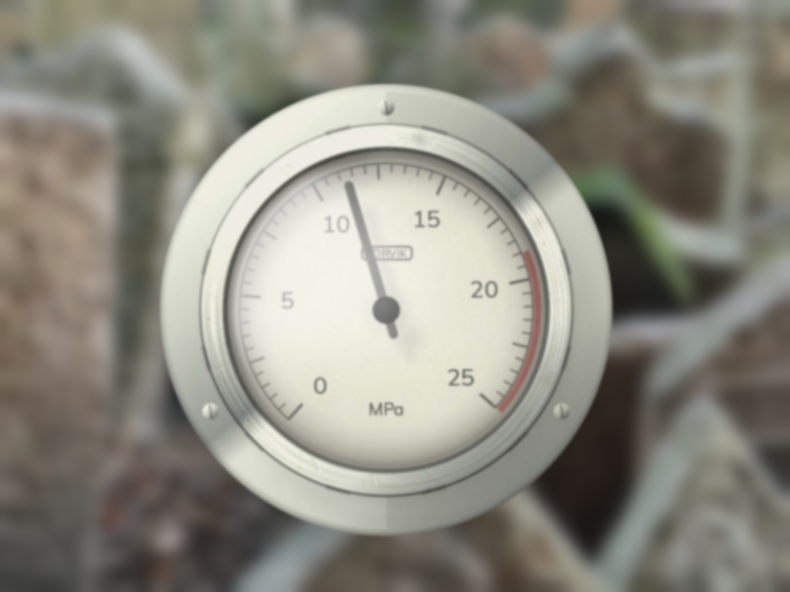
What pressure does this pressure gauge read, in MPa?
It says 11.25 MPa
